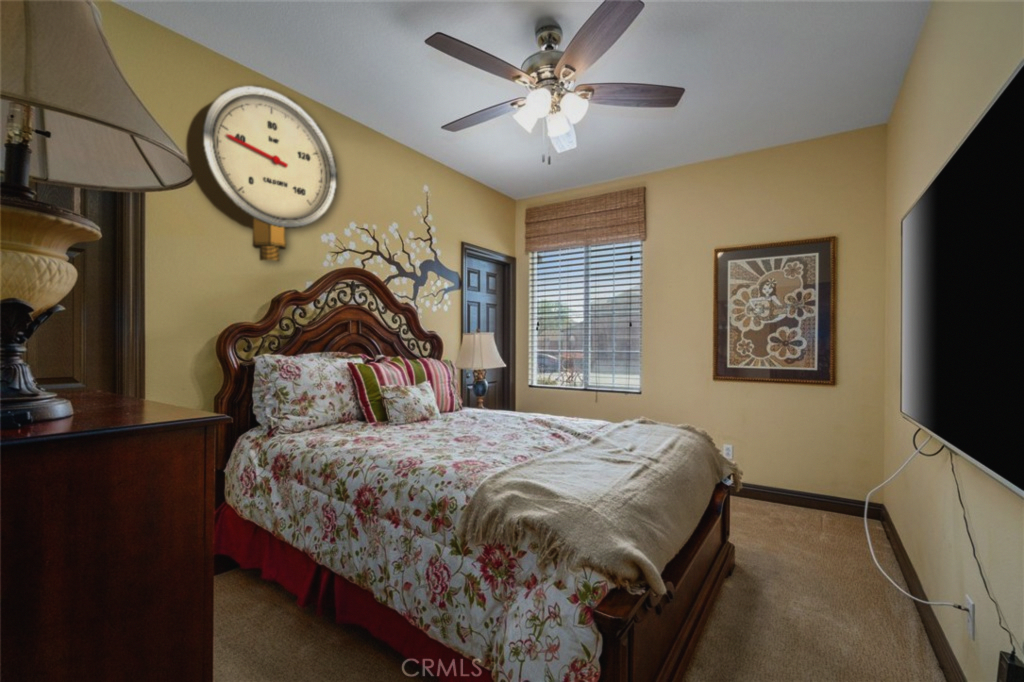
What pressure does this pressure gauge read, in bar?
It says 35 bar
